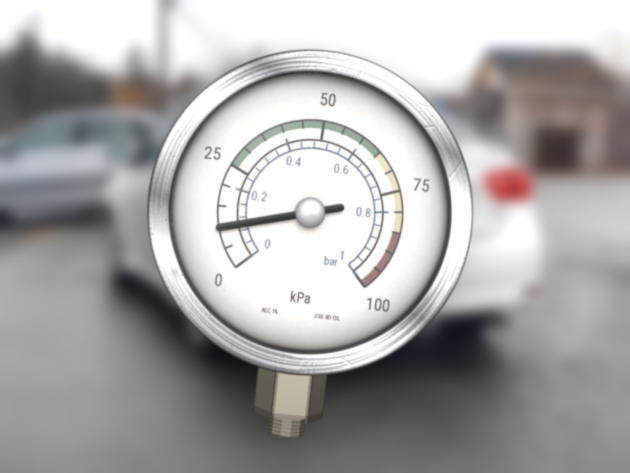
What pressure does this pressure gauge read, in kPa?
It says 10 kPa
